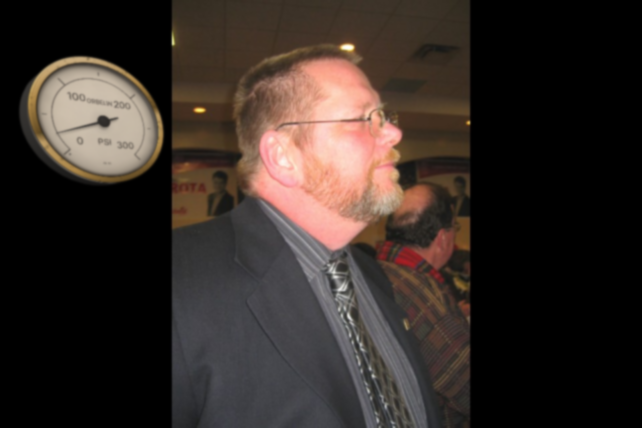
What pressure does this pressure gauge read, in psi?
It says 25 psi
